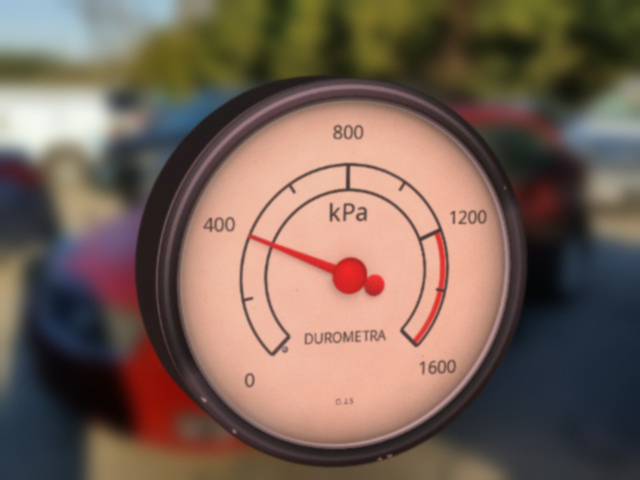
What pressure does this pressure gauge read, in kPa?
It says 400 kPa
